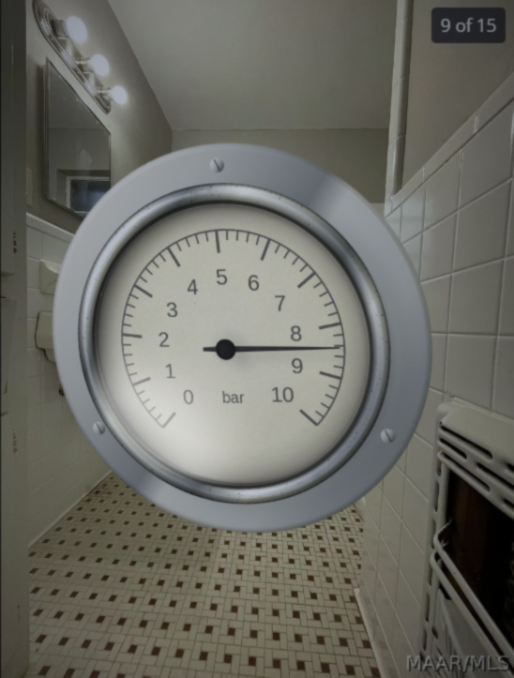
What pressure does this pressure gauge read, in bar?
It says 8.4 bar
